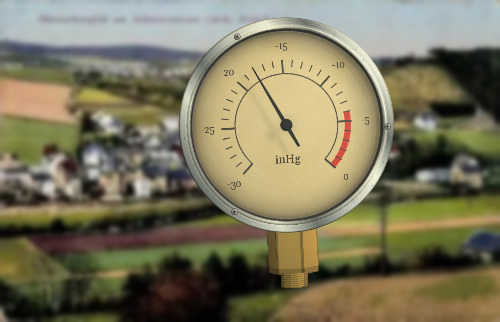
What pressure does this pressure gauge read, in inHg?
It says -18 inHg
